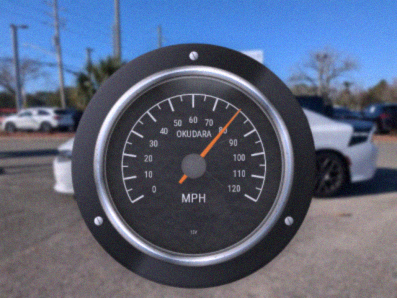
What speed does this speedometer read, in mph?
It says 80 mph
